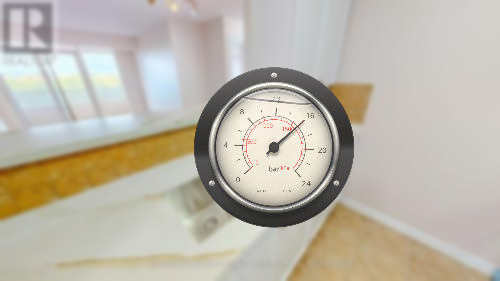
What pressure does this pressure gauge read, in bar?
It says 16 bar
